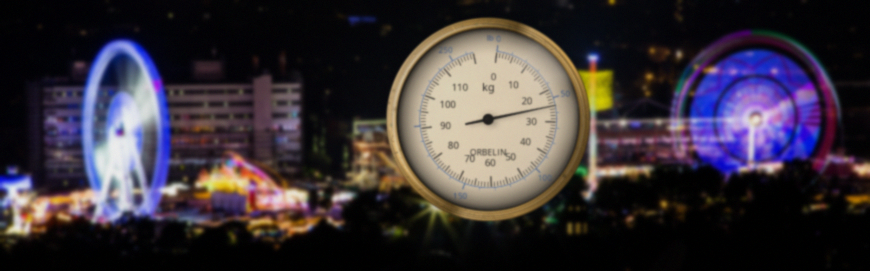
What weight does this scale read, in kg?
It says 25 kg
